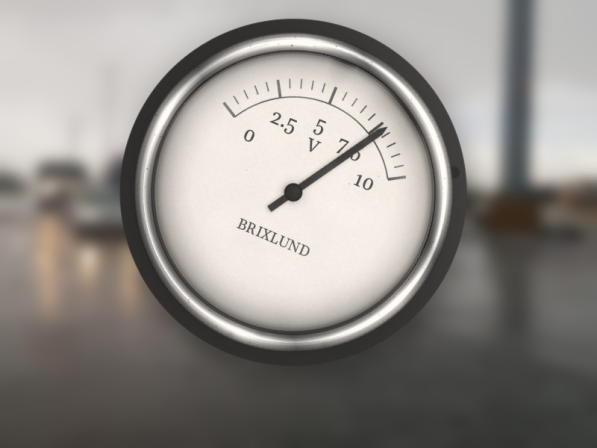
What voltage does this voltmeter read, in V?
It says 7.75 V
